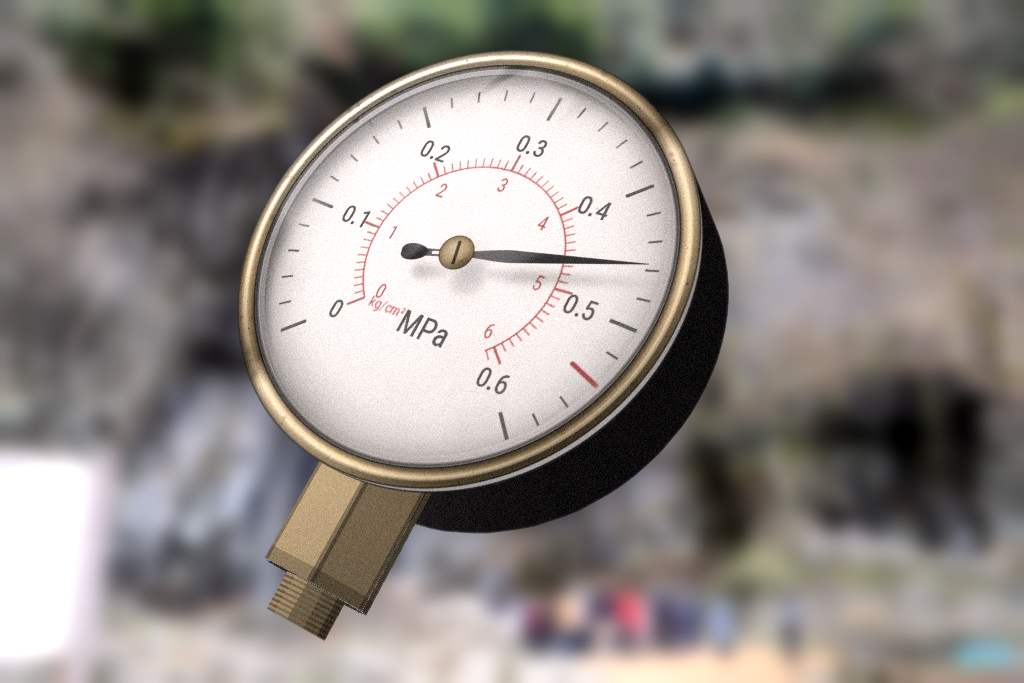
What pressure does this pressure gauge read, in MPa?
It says 0.46 MPa
